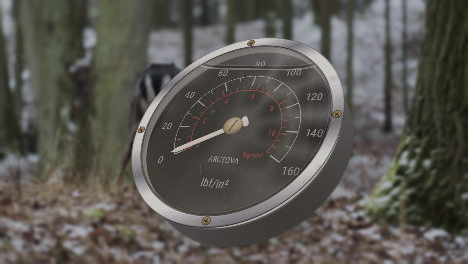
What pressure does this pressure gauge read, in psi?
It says 0 psi
